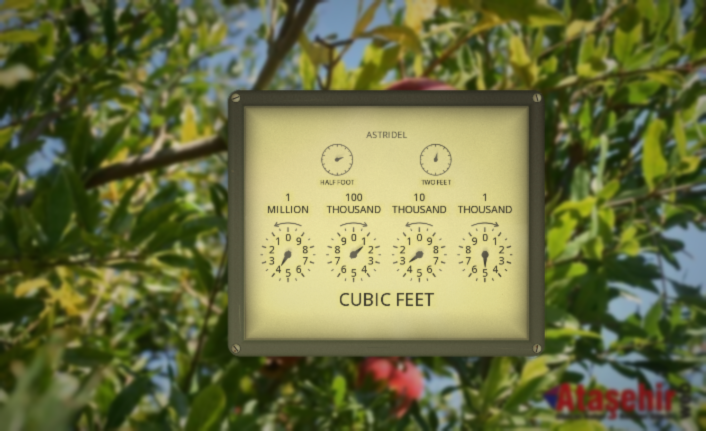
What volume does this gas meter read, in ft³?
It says 413500 ft³
